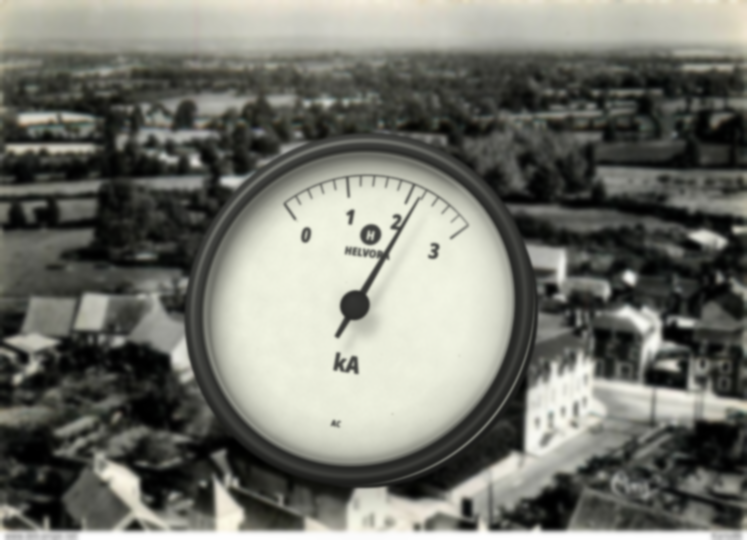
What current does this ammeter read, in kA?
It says 2.2 kA
